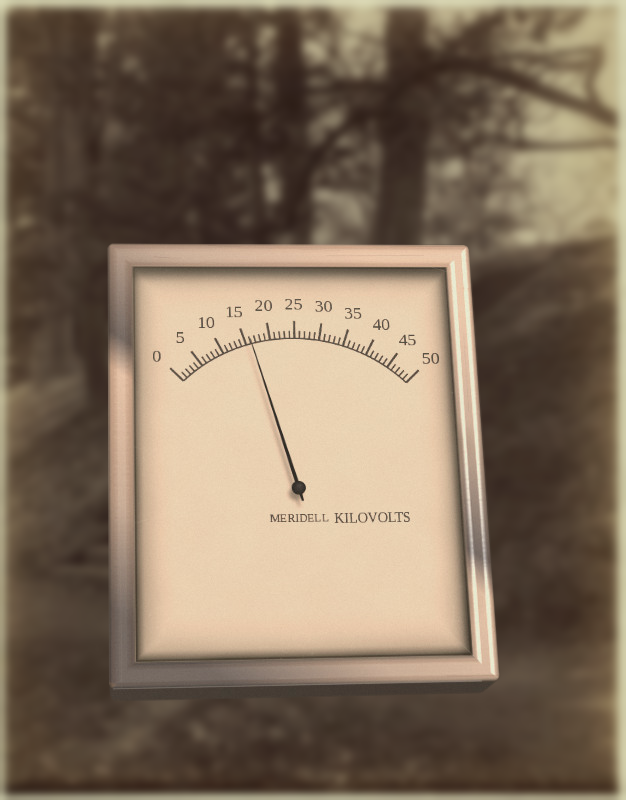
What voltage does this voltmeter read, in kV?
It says 16 kV
